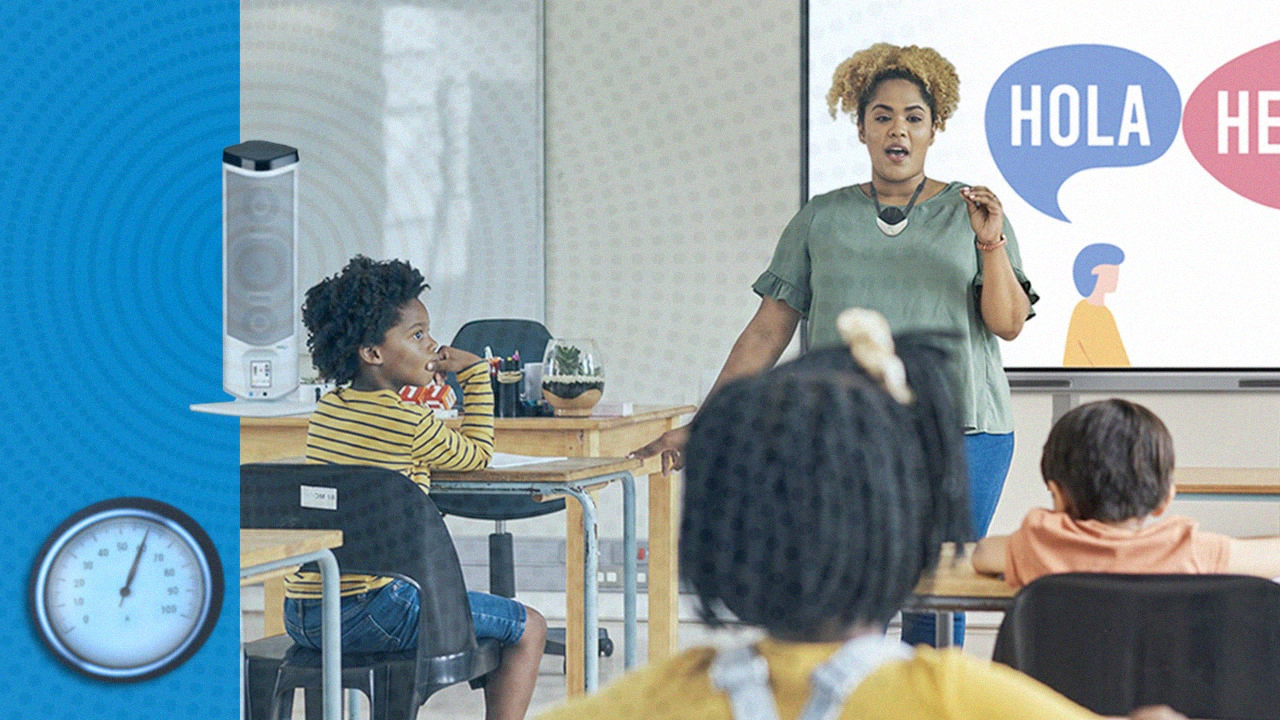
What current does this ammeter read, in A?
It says 60 A
